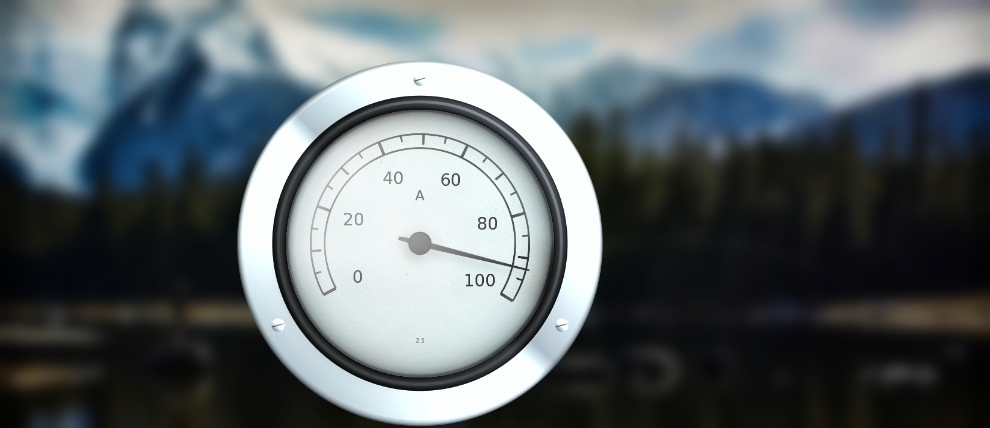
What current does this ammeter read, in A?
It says 92.5 A
